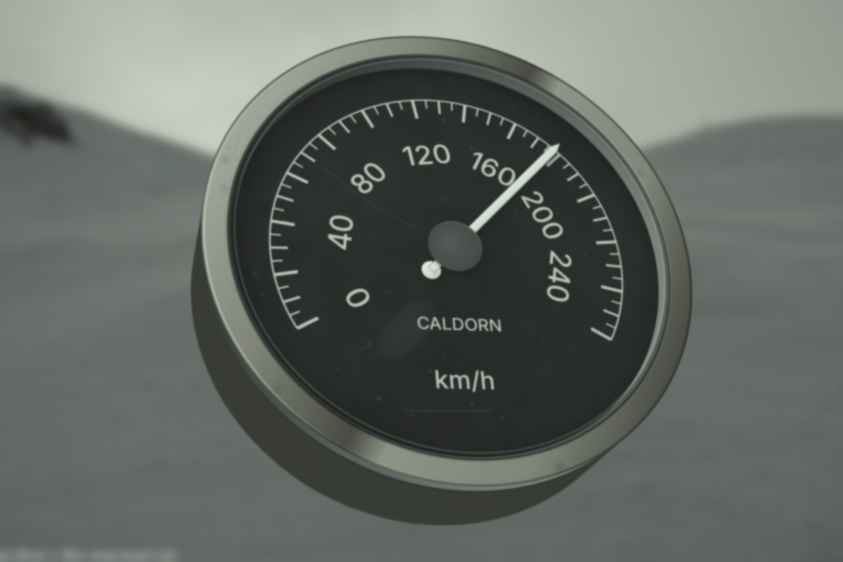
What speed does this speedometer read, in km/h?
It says 177.5 km/h
